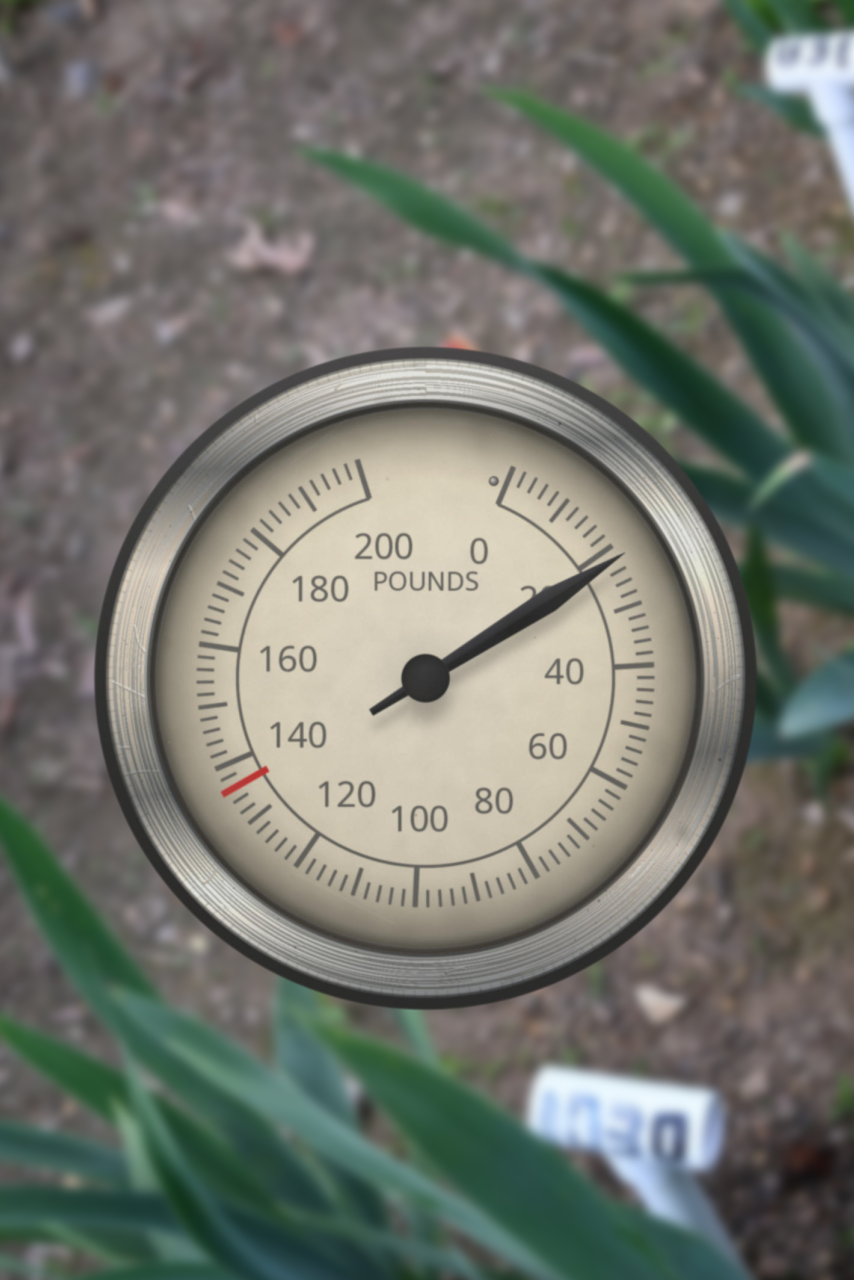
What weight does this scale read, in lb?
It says 22 lb
